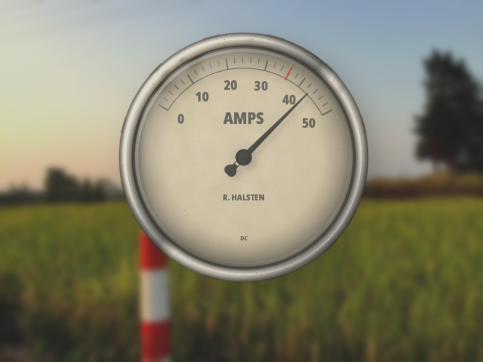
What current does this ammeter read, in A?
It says 43 A
